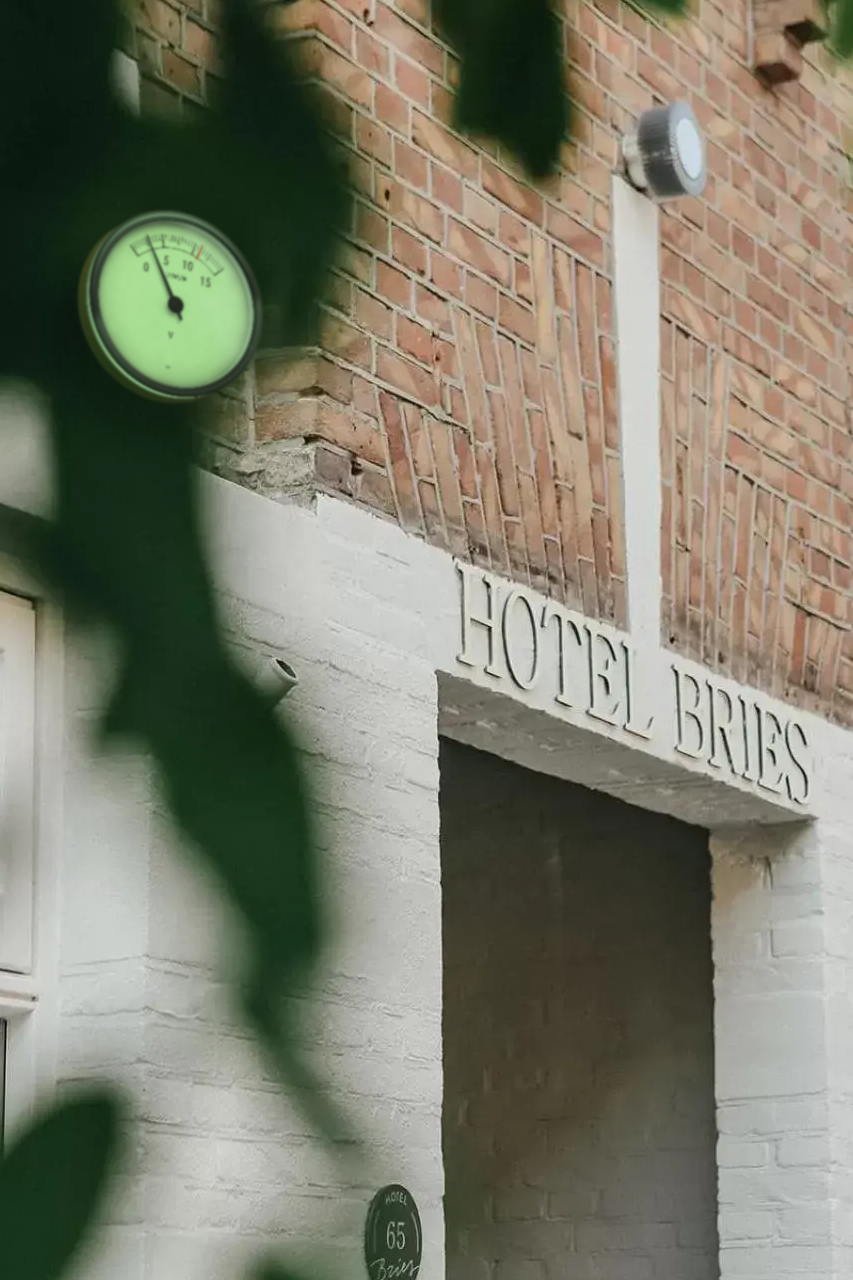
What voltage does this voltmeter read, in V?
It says 2.5 V
